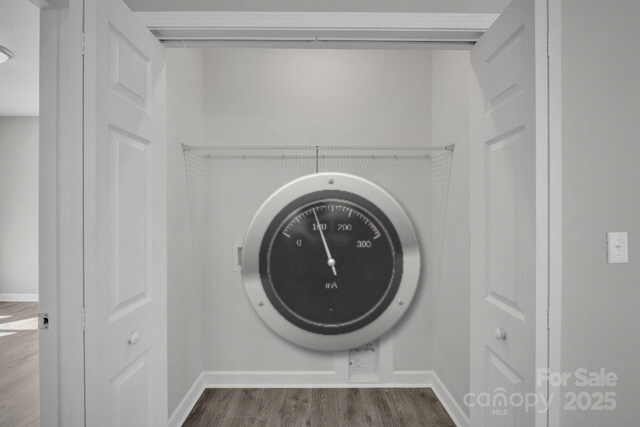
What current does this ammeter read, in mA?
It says 100 mA
